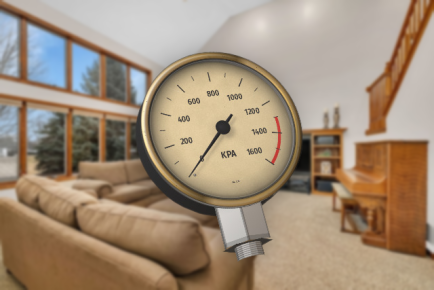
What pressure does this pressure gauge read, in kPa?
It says 0 kPa
